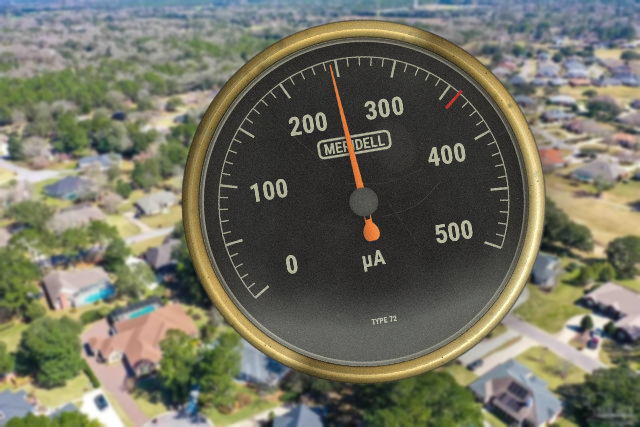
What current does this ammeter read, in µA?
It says 245 µA
